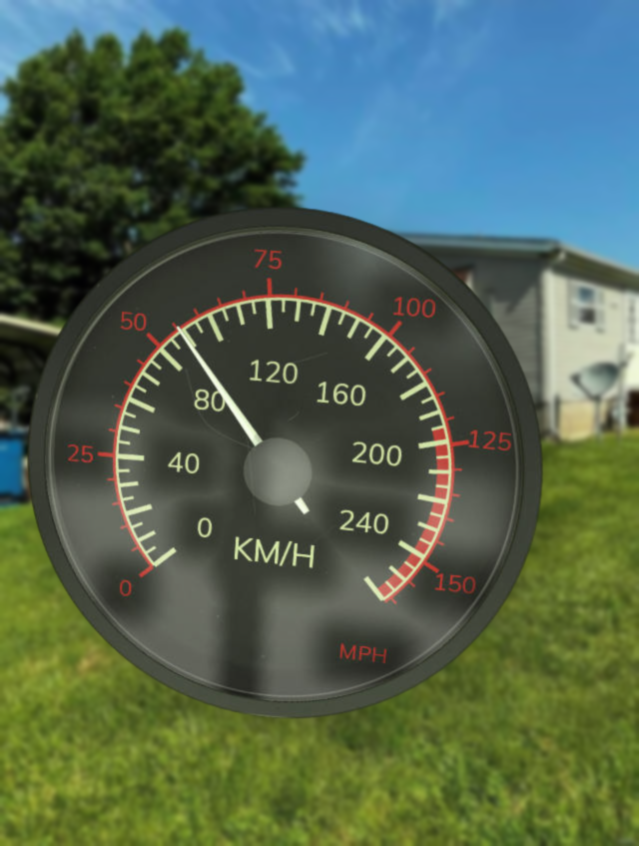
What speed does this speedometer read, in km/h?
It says 90 km/h
